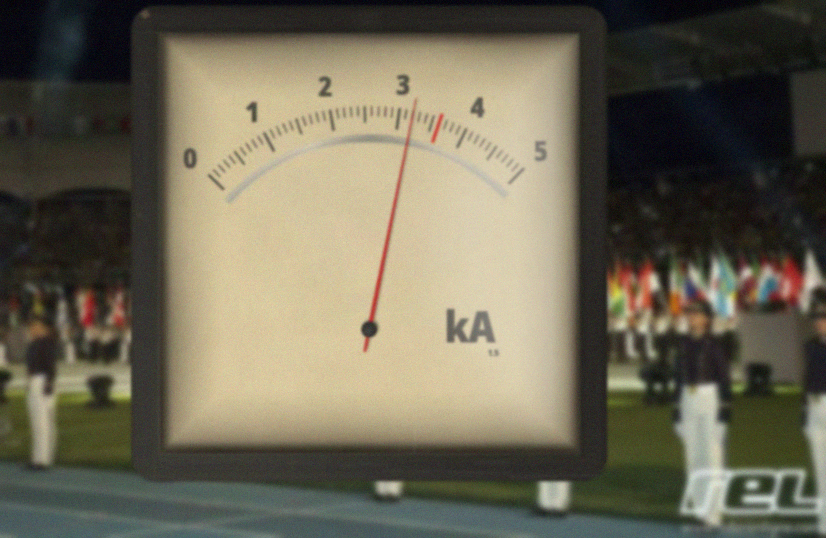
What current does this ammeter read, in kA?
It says 3.2 kA
